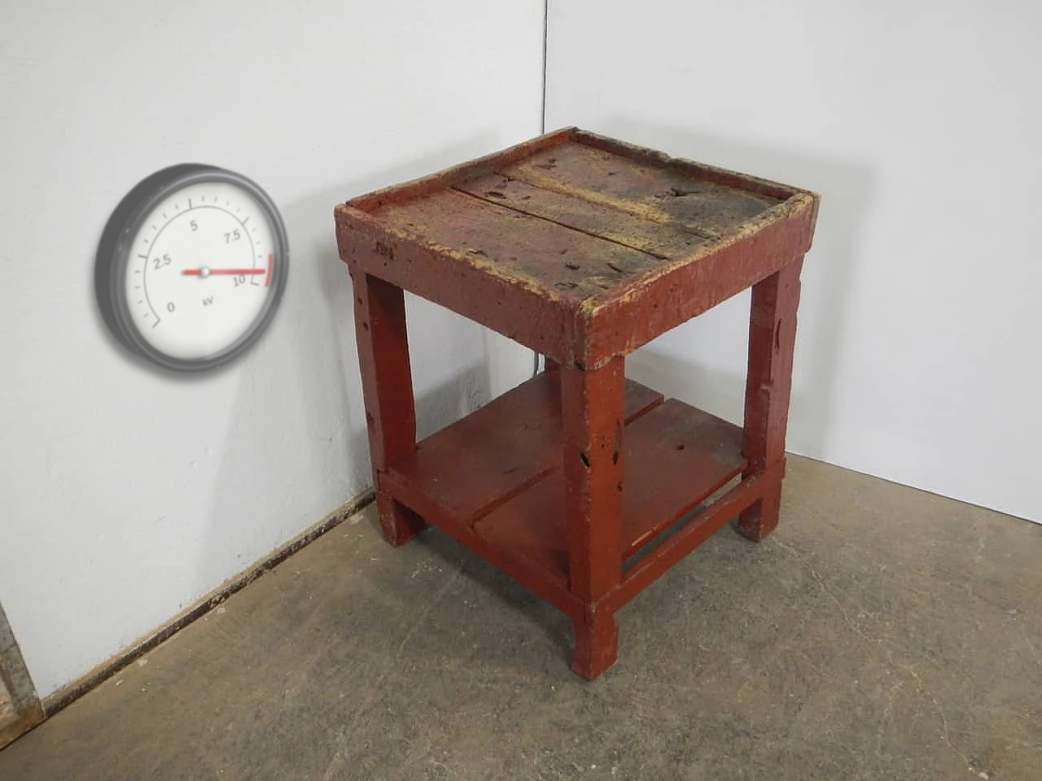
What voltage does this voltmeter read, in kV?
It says 9.5 kV
